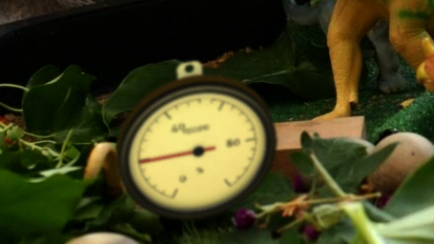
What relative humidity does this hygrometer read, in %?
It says 20 %
